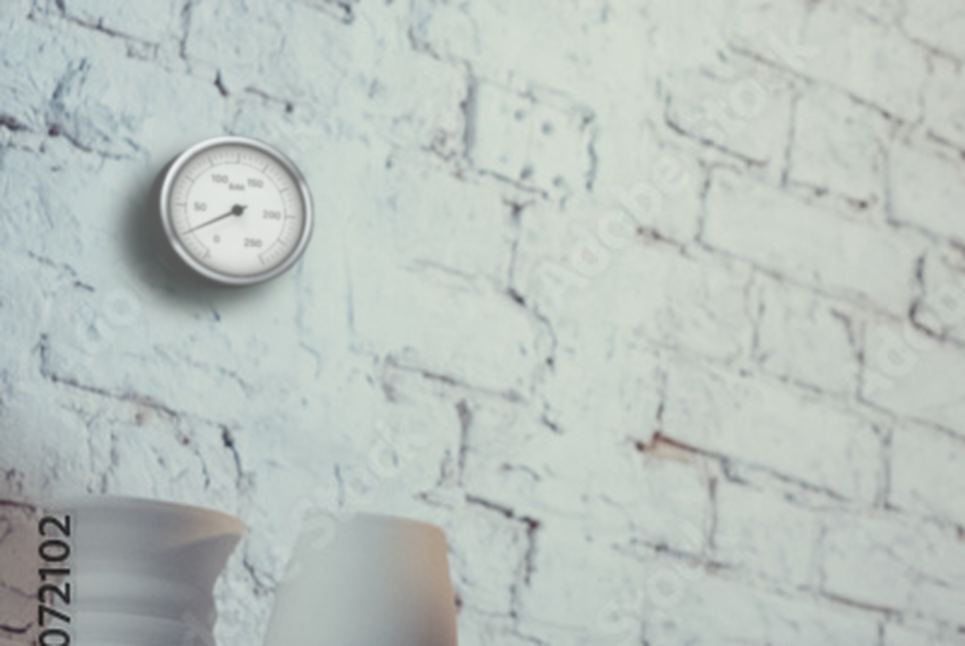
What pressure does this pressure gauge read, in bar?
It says 25 bar
